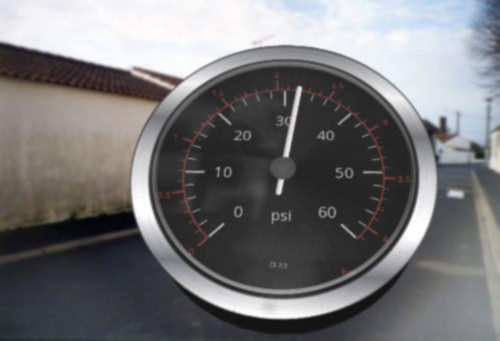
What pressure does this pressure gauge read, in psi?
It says 32 psi
